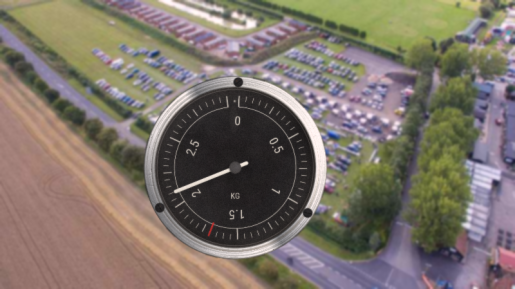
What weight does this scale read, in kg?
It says 2.1 kg
